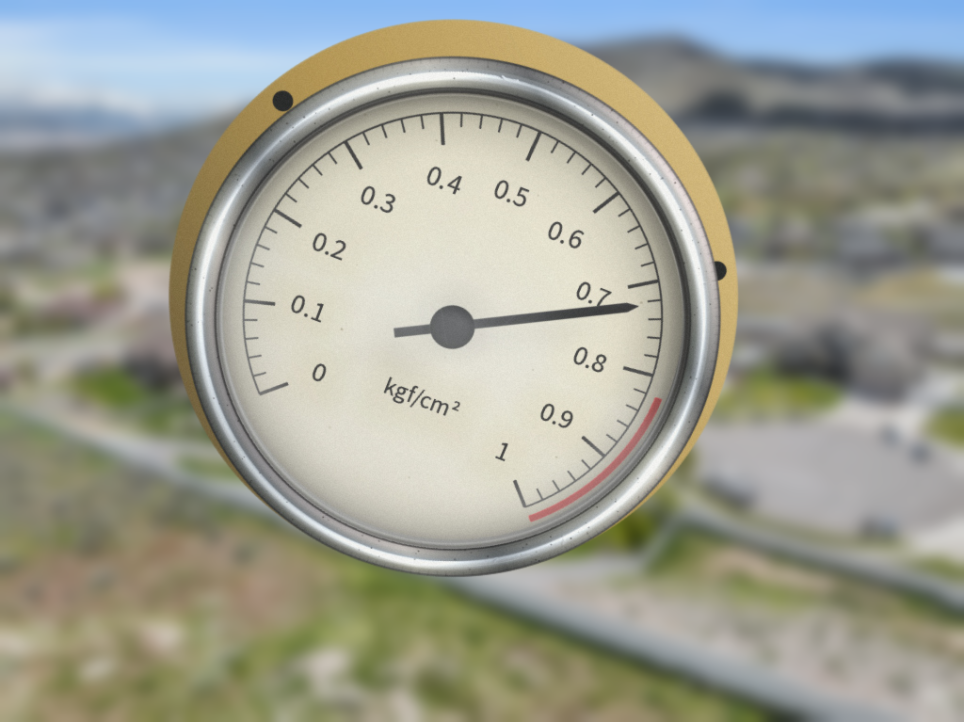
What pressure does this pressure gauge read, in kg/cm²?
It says 0.72 kg/cm²
